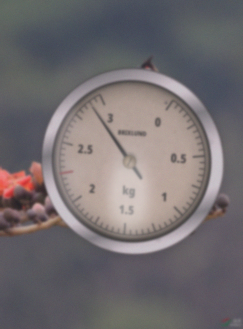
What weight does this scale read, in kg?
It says 2.9 kg
